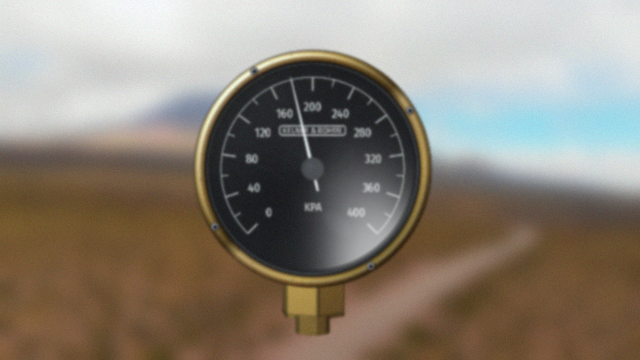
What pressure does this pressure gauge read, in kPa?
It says 180 kPa
